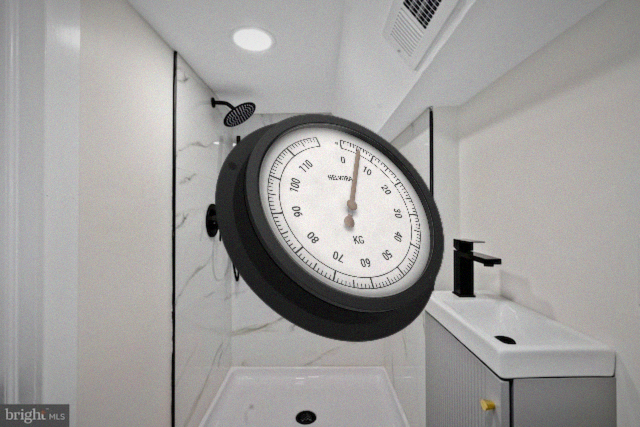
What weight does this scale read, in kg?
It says 5 kg
